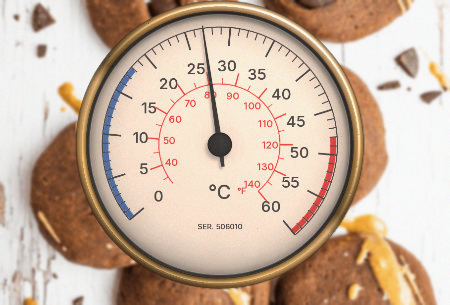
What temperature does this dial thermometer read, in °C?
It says 27 °C
